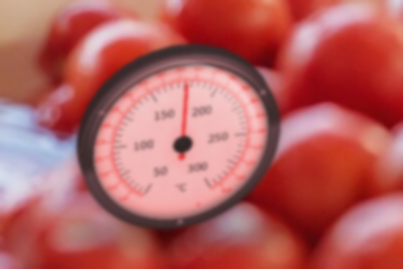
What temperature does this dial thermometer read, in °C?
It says 175 °C
